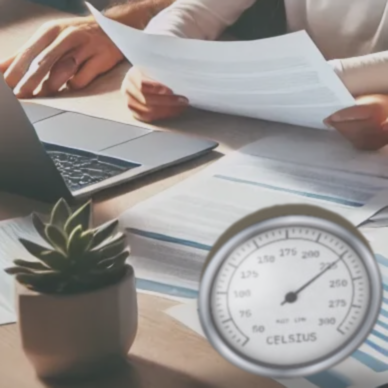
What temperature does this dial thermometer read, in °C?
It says 225 °C
